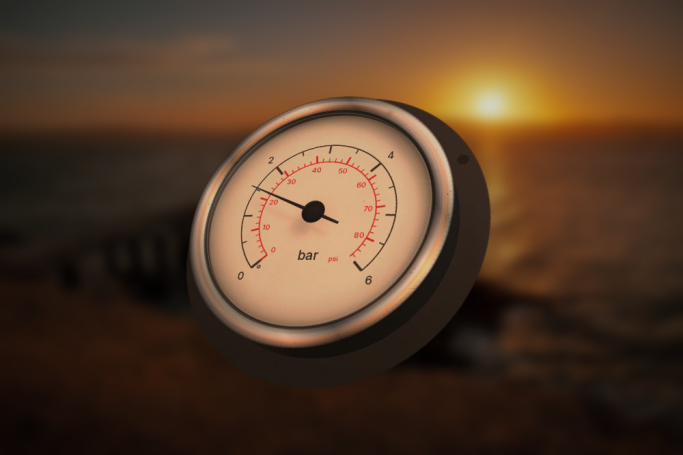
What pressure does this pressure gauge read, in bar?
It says 1.5 bar
